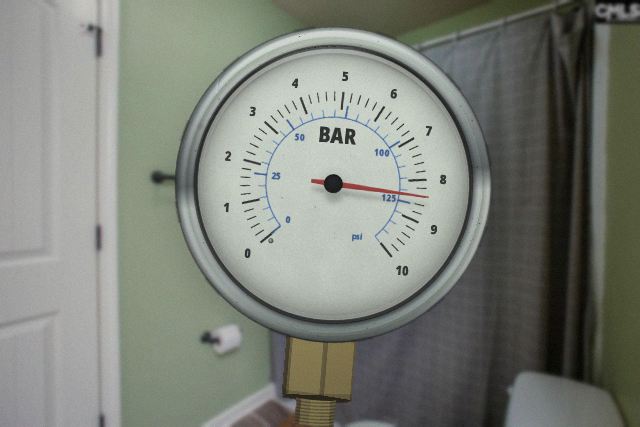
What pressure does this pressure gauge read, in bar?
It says 8.4 bar
